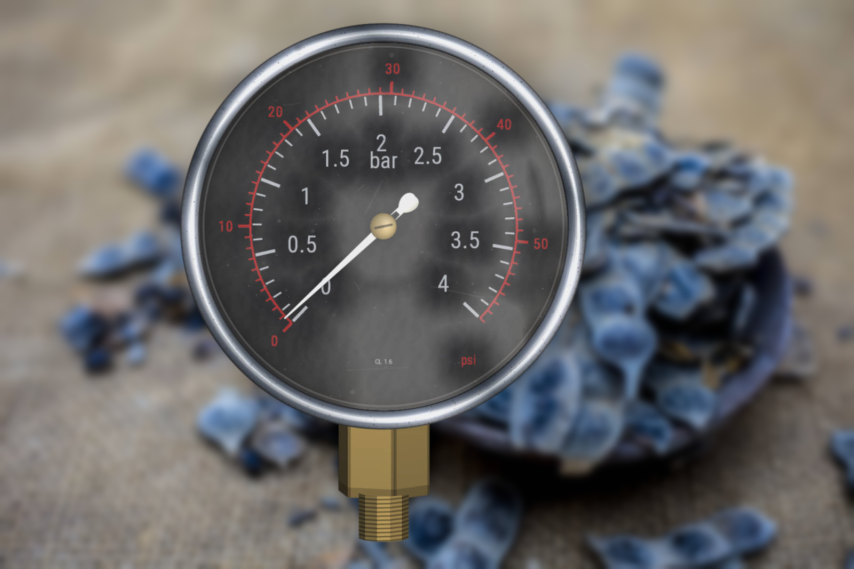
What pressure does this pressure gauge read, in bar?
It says 0.05 bar
